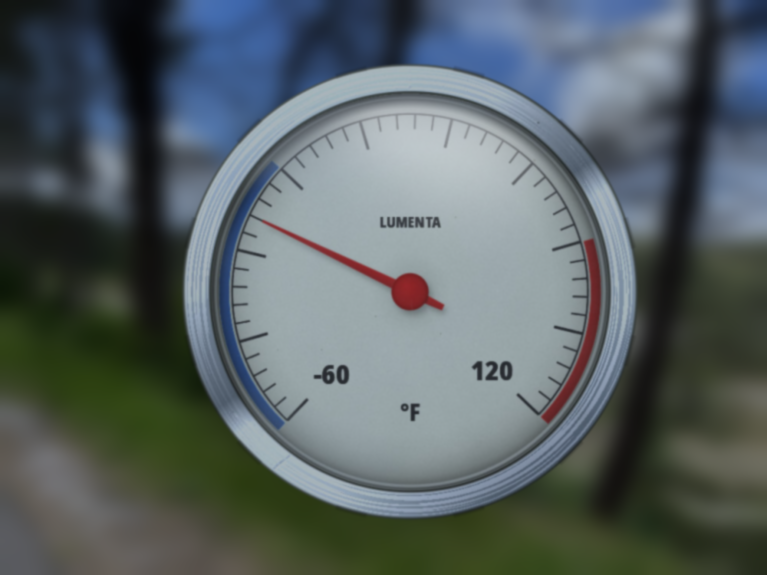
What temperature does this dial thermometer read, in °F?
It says -12 °F
